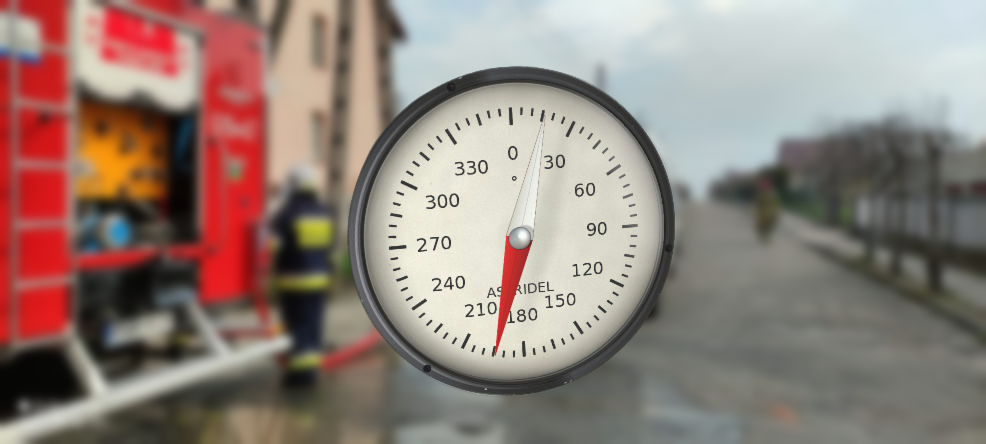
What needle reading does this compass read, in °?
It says 195 °
